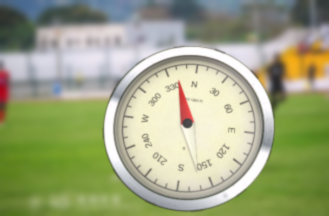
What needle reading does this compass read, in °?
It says 340 °
